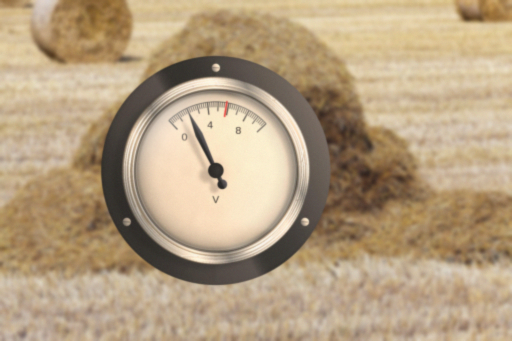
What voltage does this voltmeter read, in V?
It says 2 V
